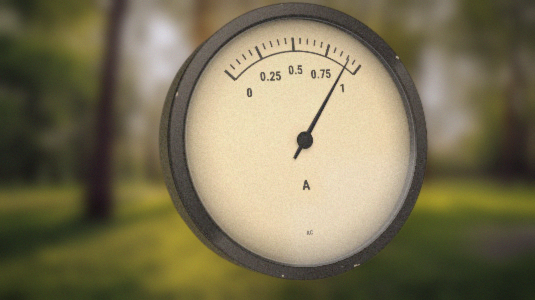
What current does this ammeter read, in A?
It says 0.9 A
